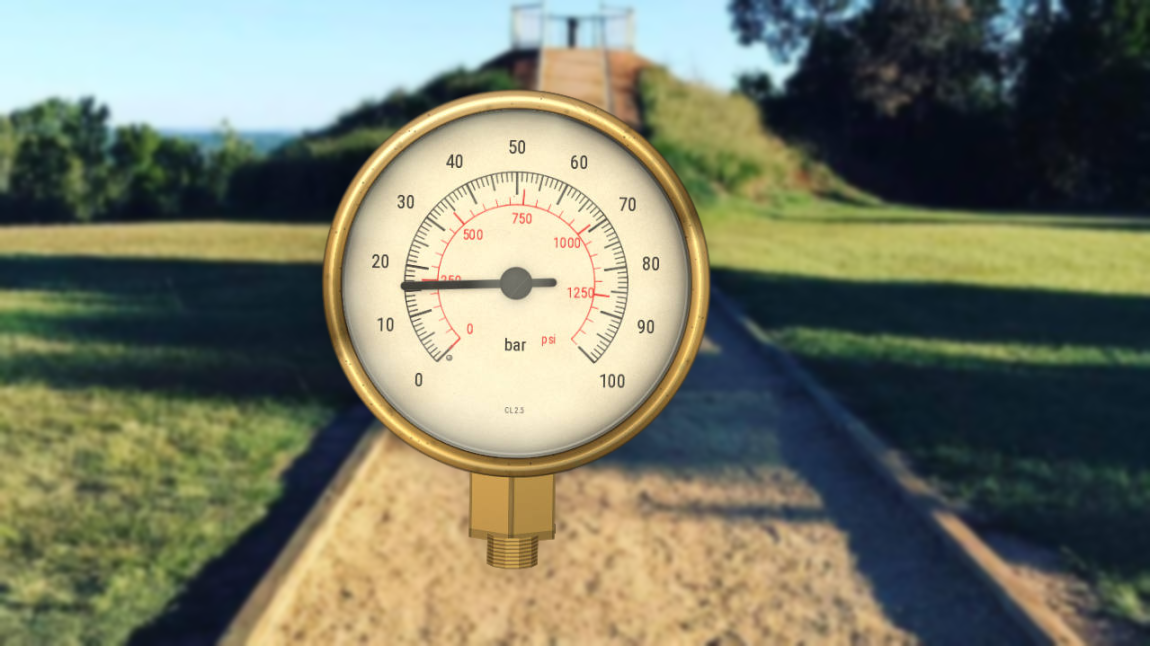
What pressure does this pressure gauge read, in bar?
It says 16 bar
